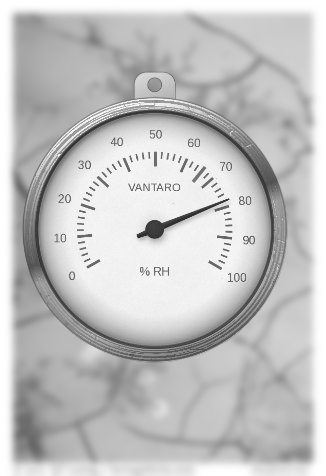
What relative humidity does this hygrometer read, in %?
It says 78 %
